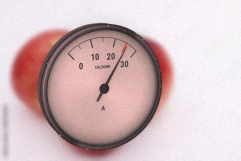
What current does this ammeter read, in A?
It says 25 A
